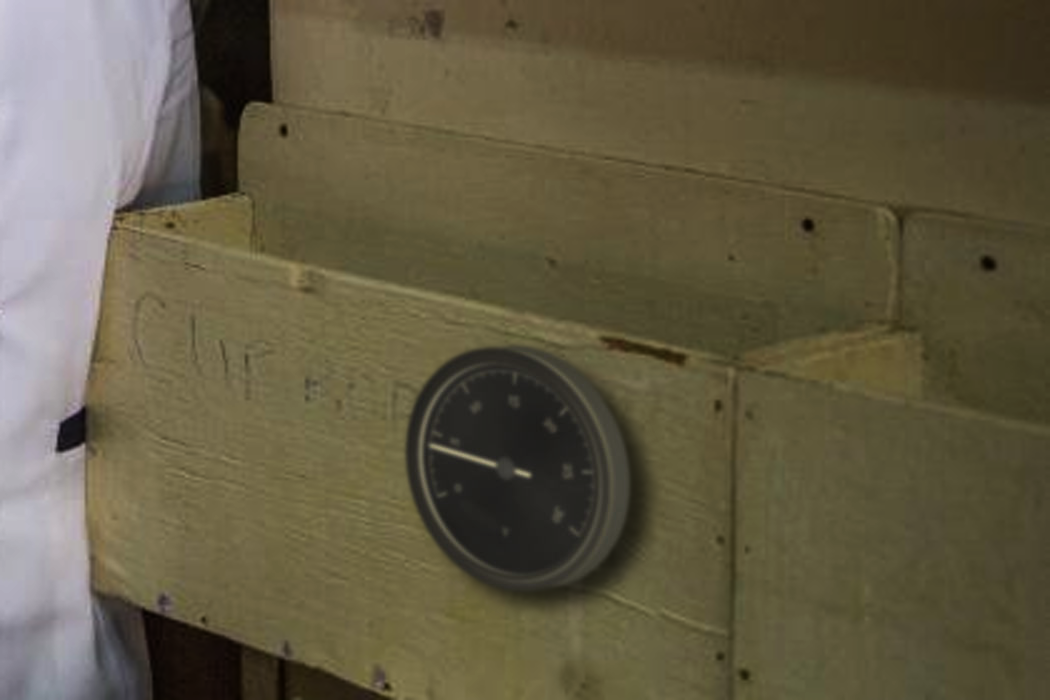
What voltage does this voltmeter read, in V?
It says 4 V
